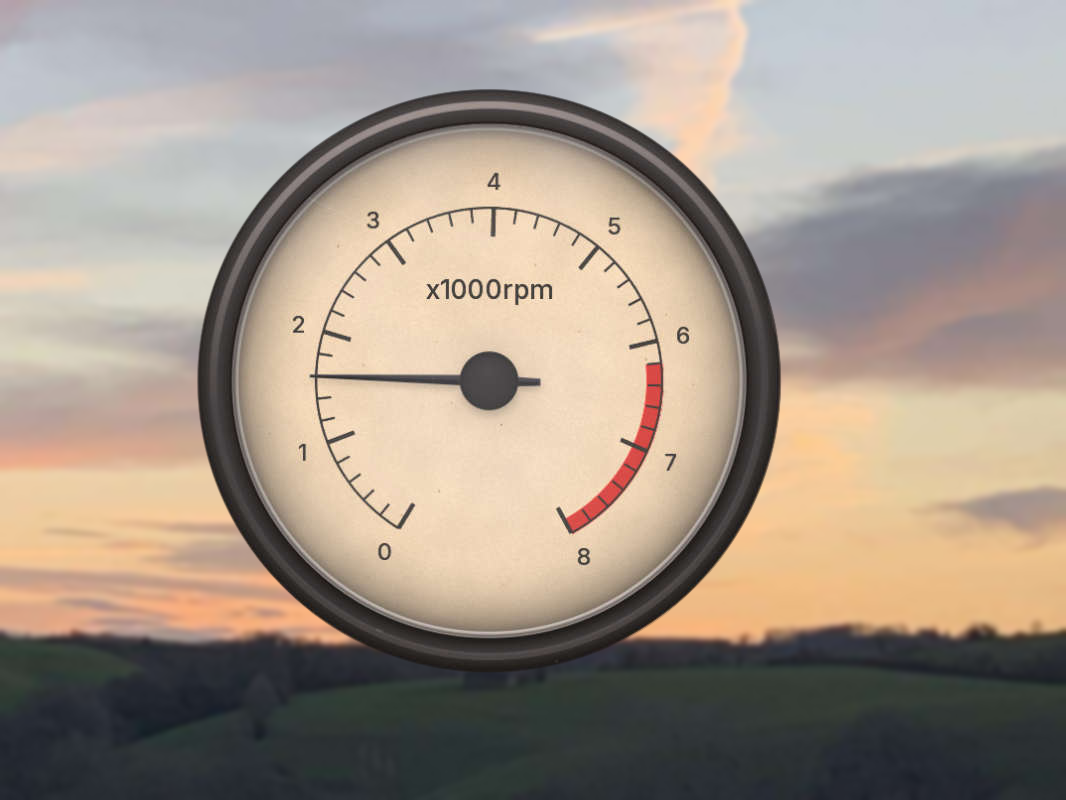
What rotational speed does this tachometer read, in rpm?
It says 1600 rpm
